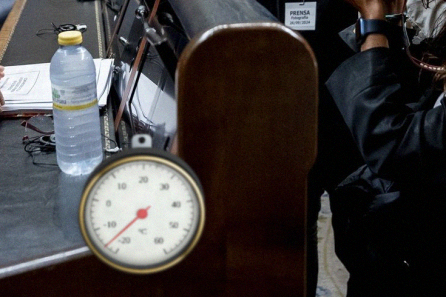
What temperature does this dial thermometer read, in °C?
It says -16 °C
